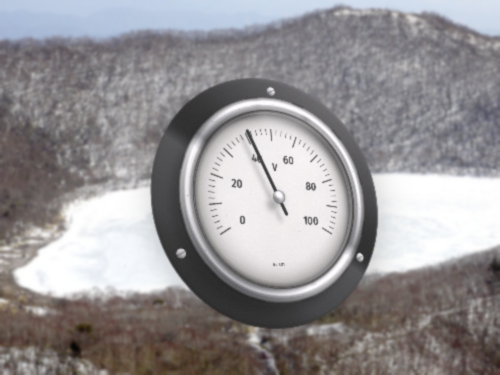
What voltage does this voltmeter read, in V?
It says 40 V
